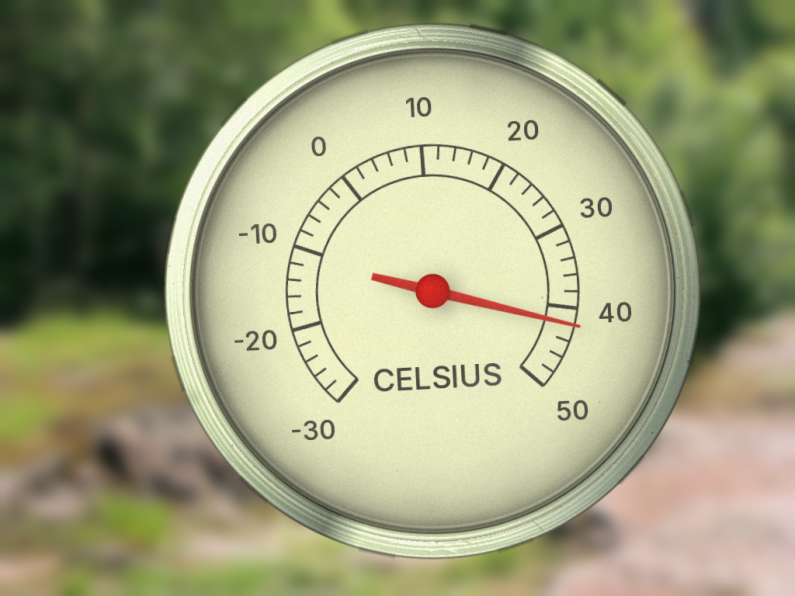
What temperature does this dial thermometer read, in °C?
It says 42 °C
